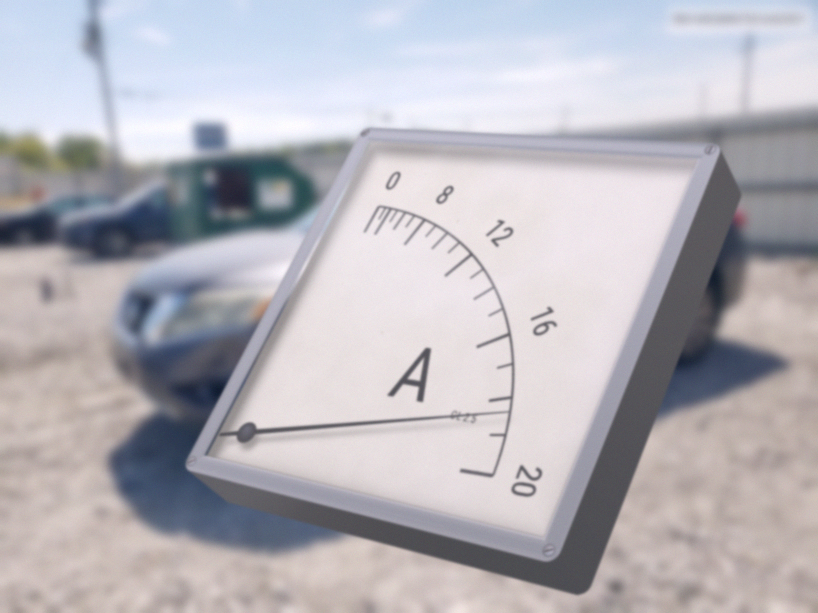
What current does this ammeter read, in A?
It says 18.5 A
